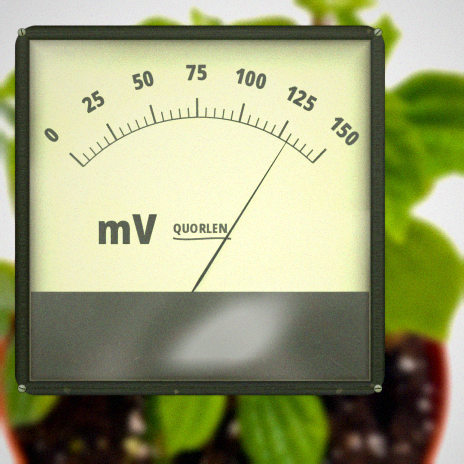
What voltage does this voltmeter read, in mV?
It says 130 mV
